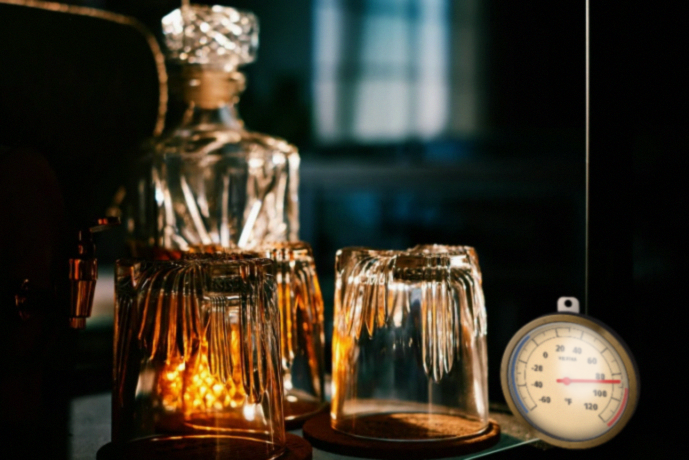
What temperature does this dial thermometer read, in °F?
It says 85 °F
